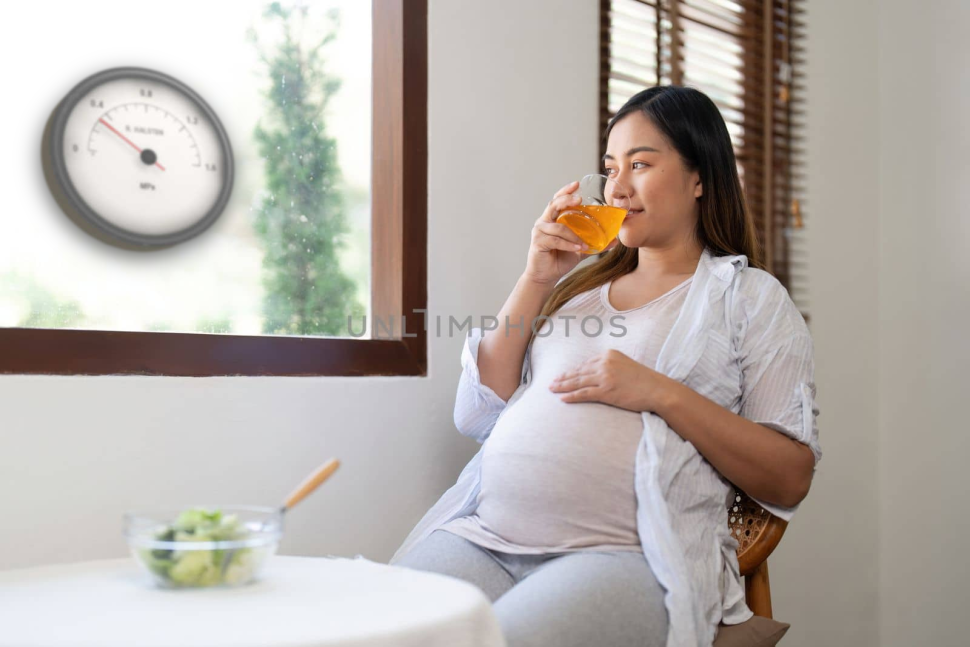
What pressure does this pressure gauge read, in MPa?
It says 0.3 MPa
